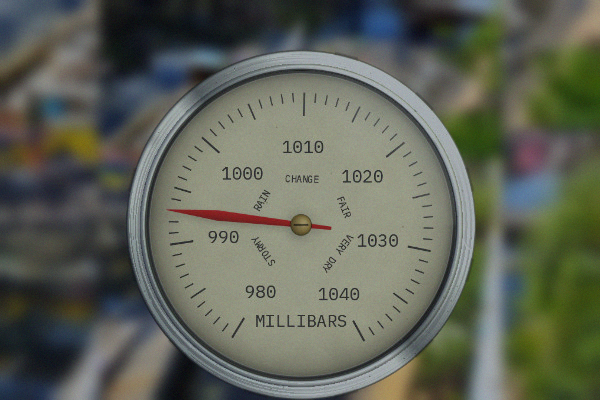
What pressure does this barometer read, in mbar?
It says 993 mbar
